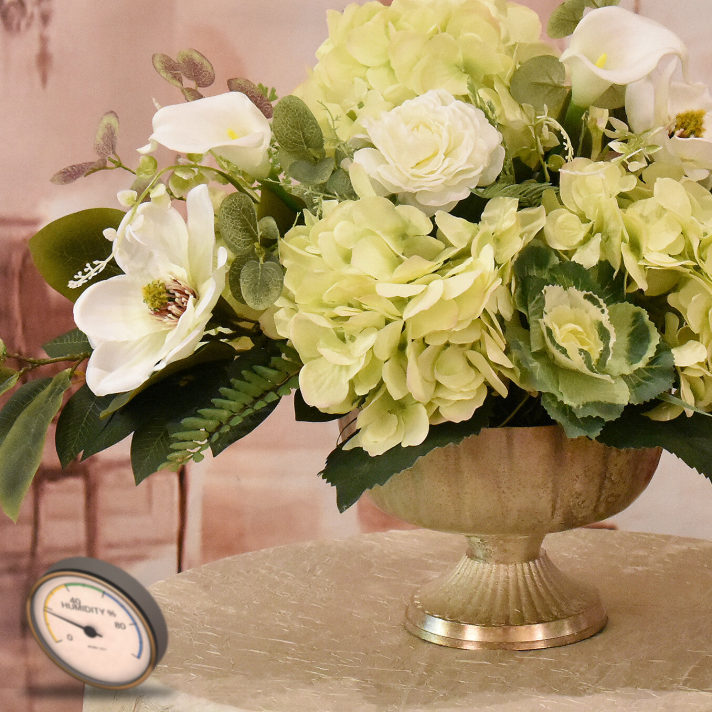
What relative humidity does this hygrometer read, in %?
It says 20 %
